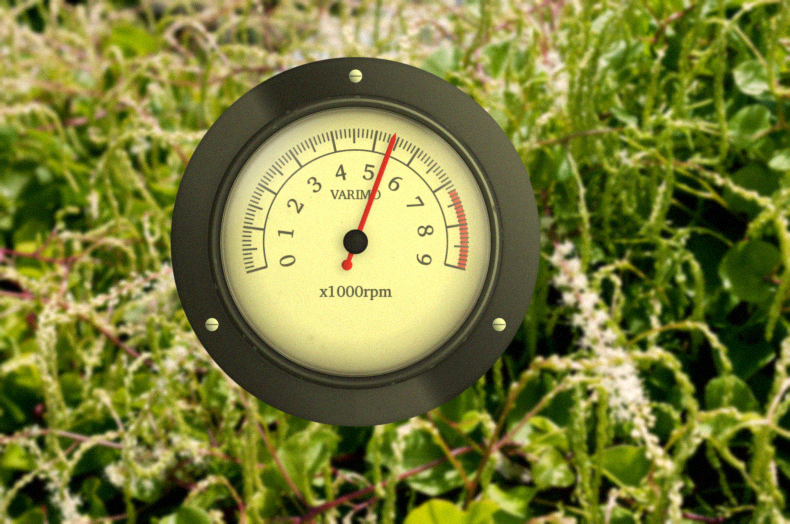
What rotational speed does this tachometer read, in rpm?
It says 5400 rpm
